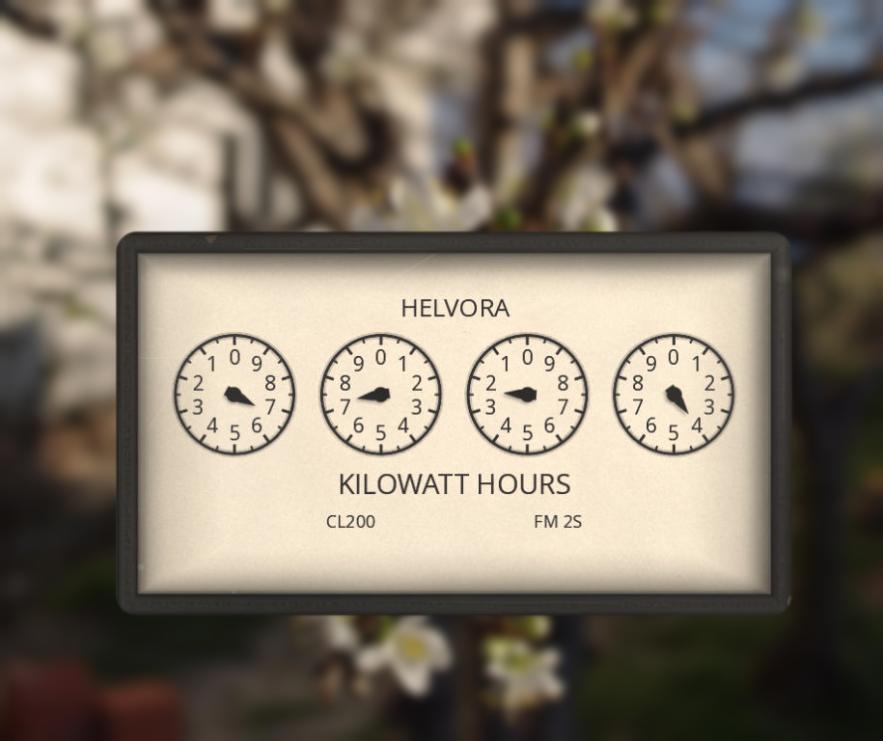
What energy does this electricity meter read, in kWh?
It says 6724 kWh
